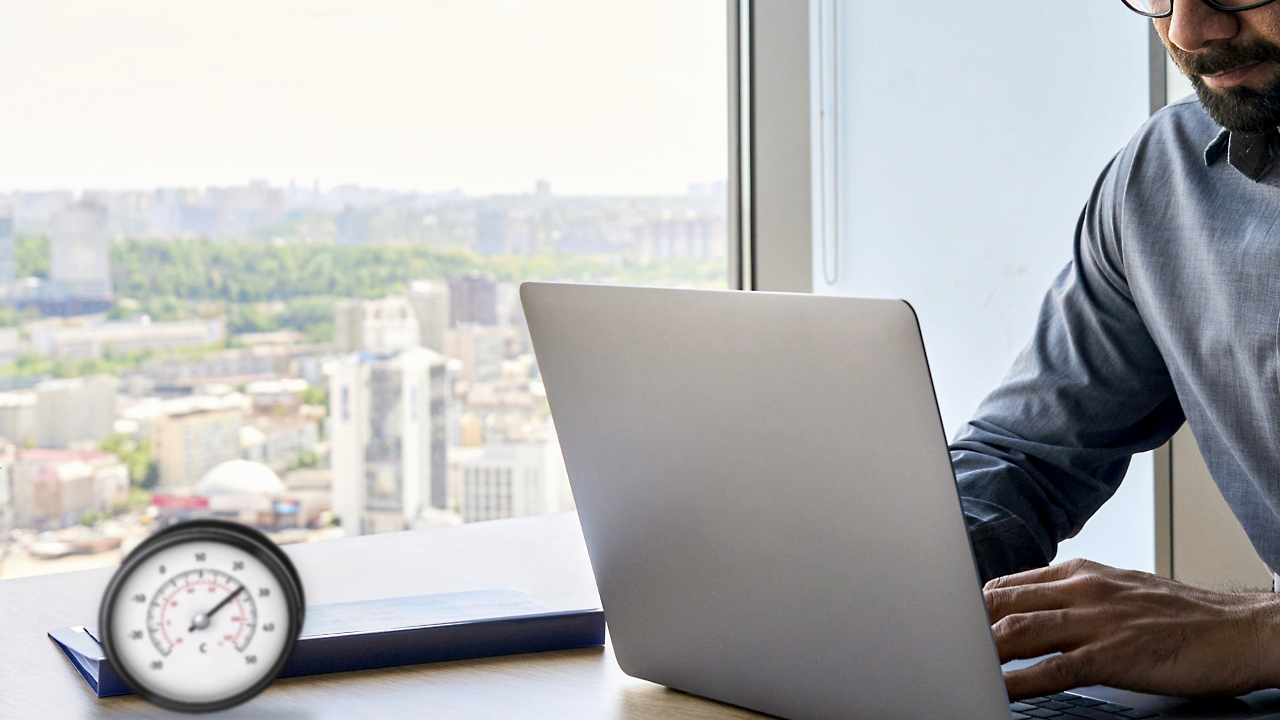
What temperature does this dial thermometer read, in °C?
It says 25 °C
